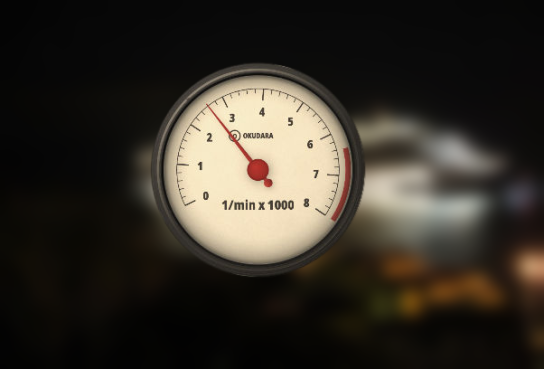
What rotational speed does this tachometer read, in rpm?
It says 2600 rpm
